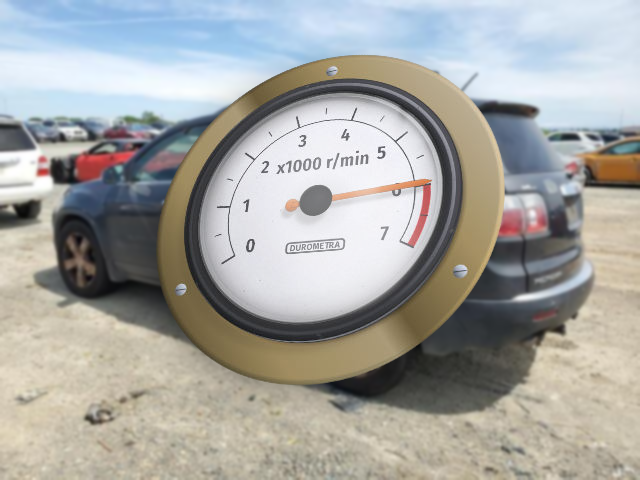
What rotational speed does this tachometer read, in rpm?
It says 6000 rpm
